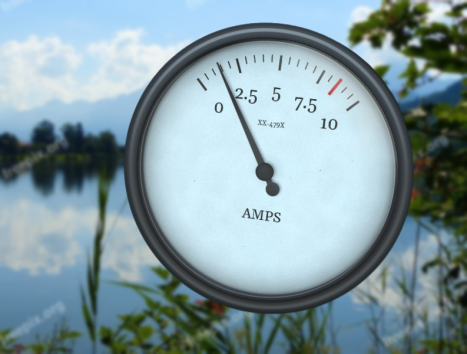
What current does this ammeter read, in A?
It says 1.5 A
